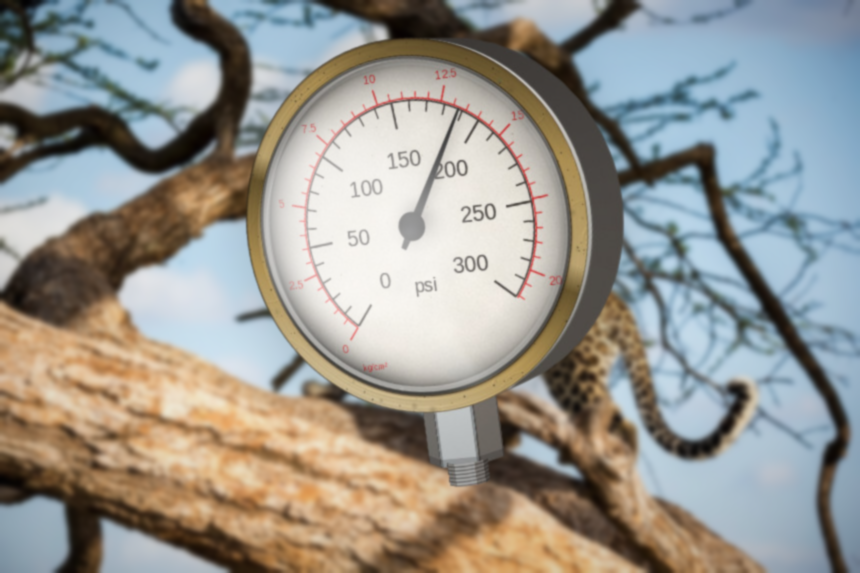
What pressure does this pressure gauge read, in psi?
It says 190 psi
